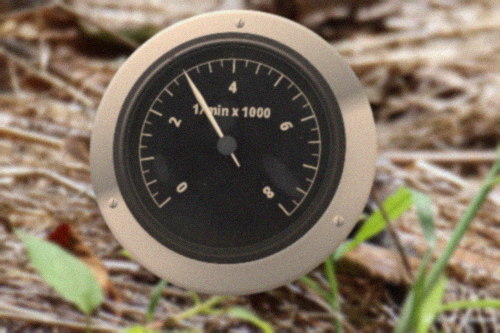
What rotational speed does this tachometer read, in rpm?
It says 3000 rpm
